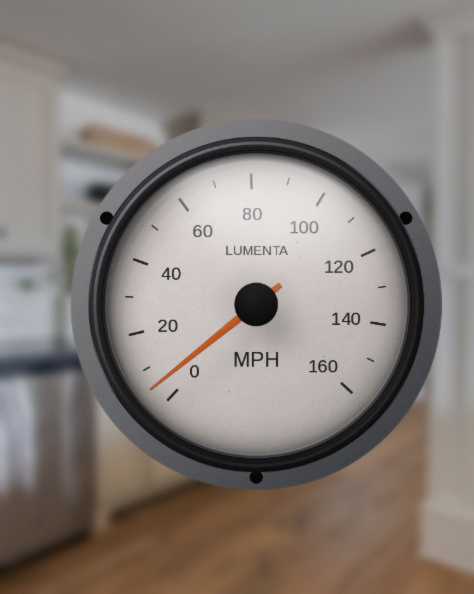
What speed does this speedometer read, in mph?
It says 5 mph
